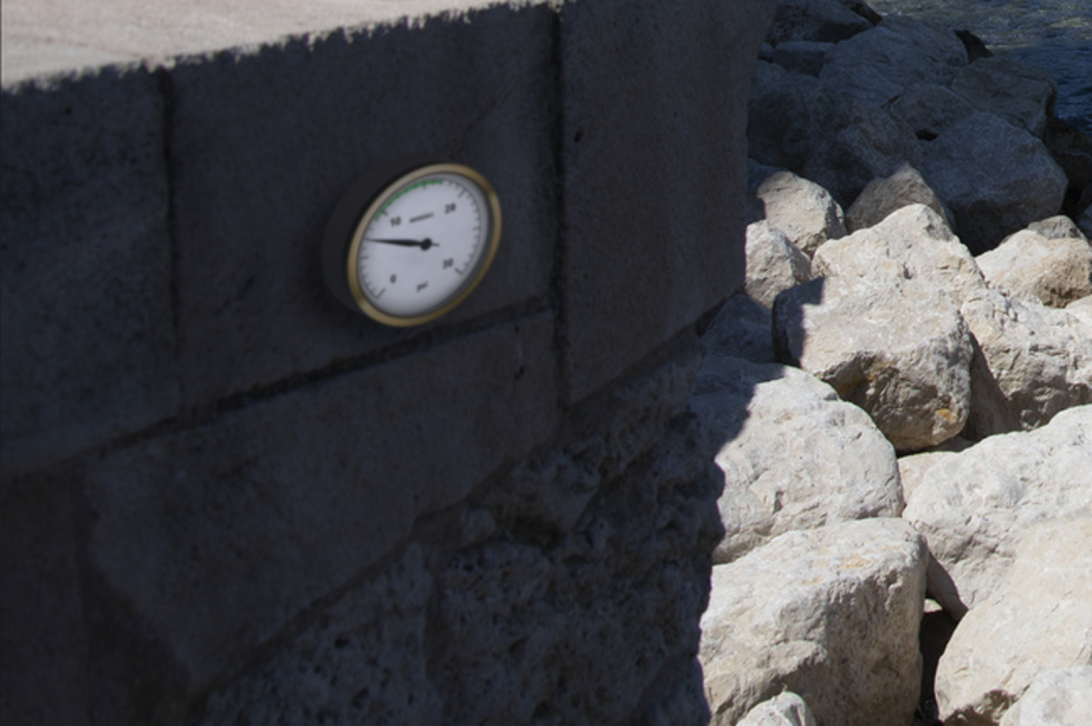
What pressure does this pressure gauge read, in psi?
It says 7 psi
